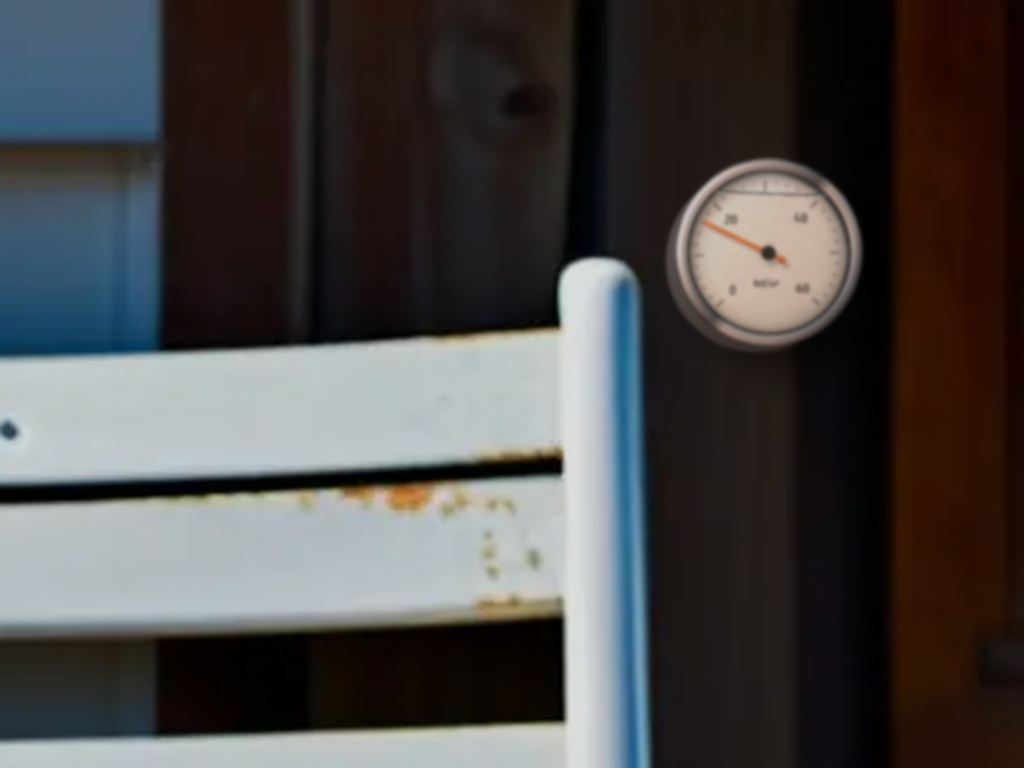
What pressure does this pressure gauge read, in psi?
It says 16 psi
